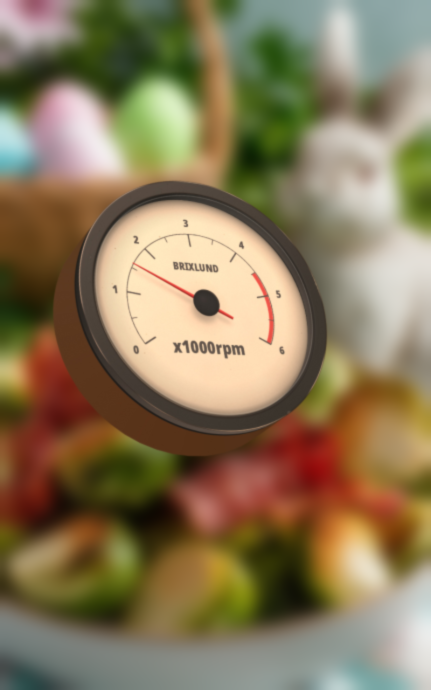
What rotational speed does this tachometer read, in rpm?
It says 1500 rpm
